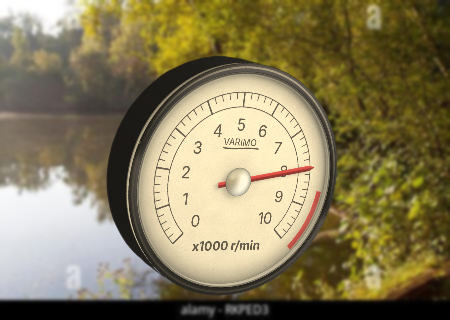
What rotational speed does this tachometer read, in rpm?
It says 8000 rpm
